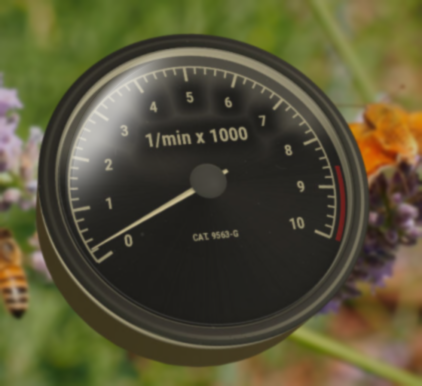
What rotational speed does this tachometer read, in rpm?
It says 200 rpm
